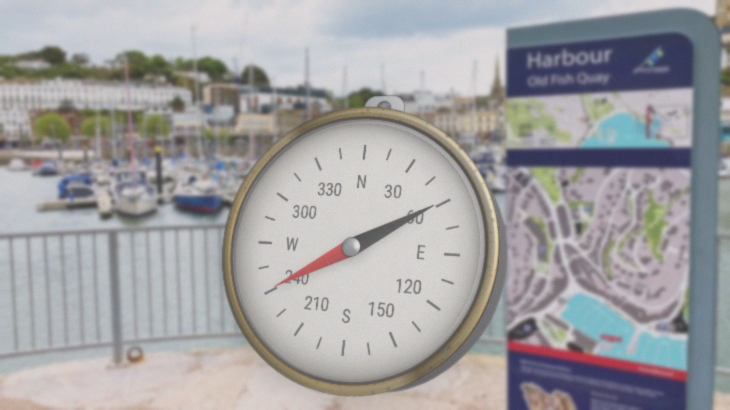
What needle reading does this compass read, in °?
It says 240 °
